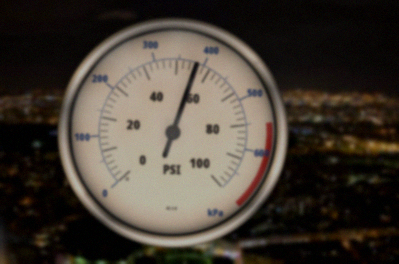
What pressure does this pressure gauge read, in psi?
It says 56 psi
